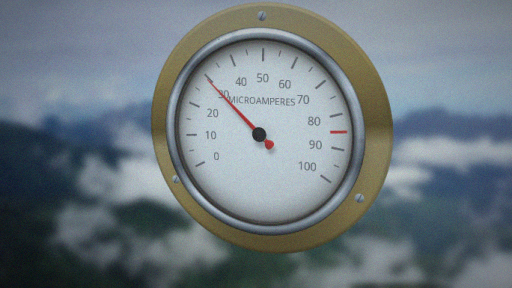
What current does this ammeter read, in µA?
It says 30 µA
